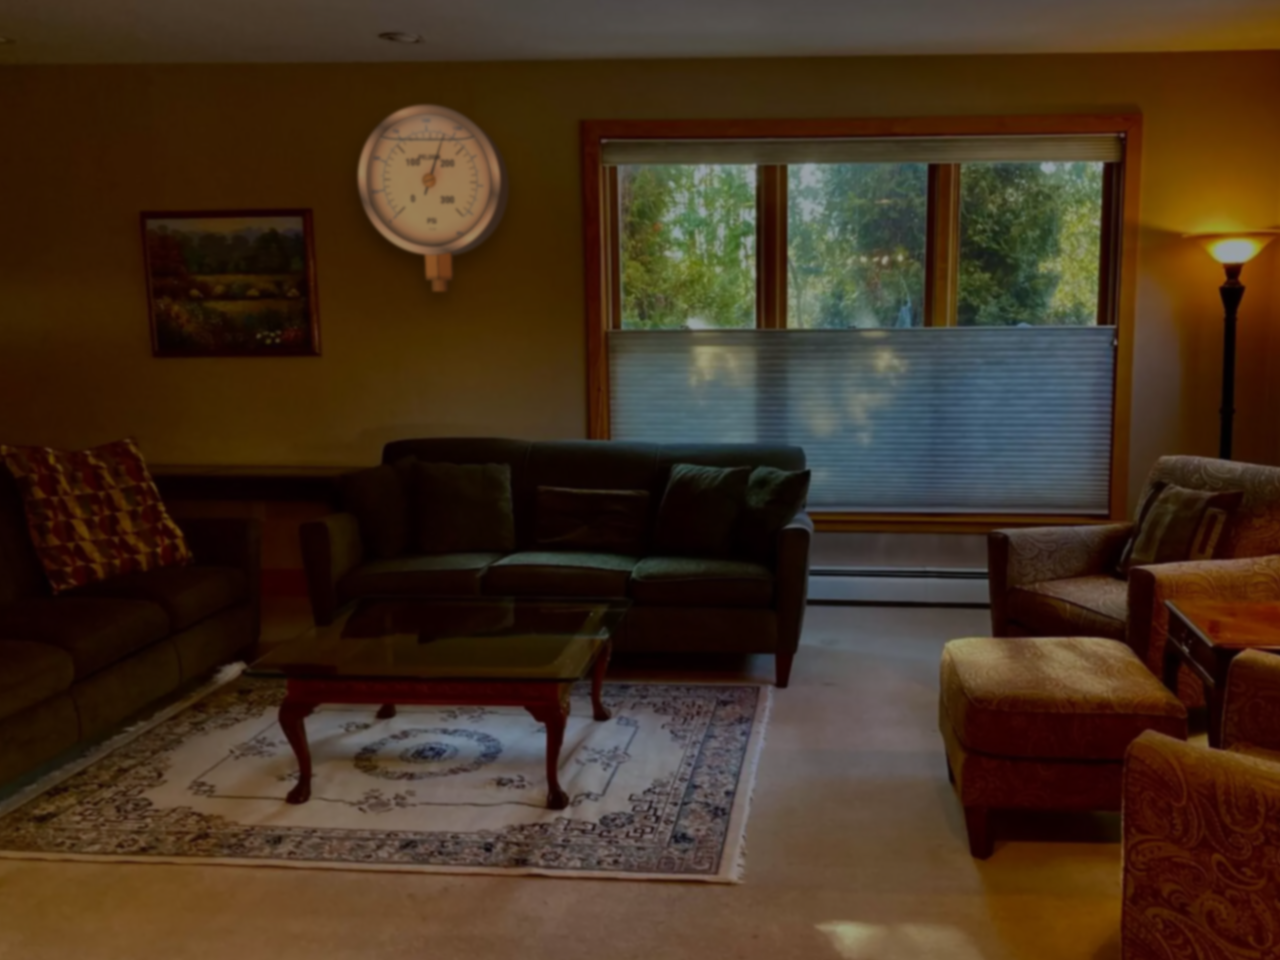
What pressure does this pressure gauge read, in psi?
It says 170 psi
